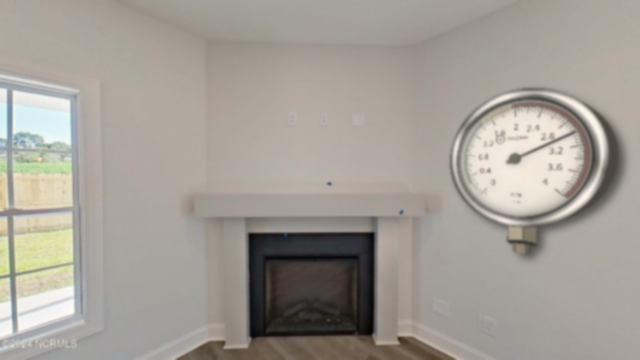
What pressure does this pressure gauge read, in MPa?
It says 3 MPa
